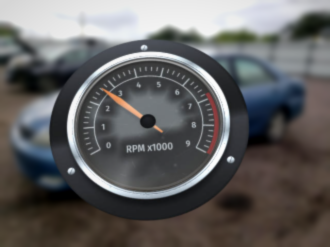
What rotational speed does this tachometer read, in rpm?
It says 2600 rpm
